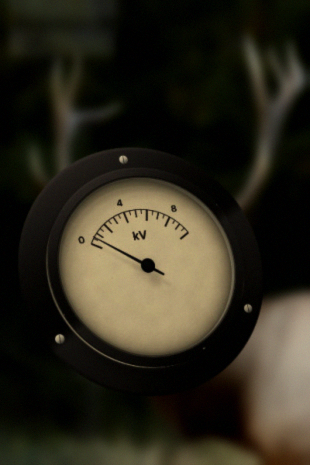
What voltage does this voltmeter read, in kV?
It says 0.5 kV
